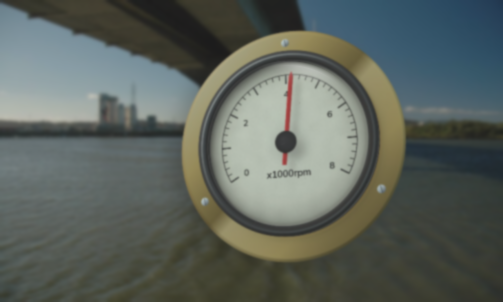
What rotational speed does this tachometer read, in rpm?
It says 4200 rpm
